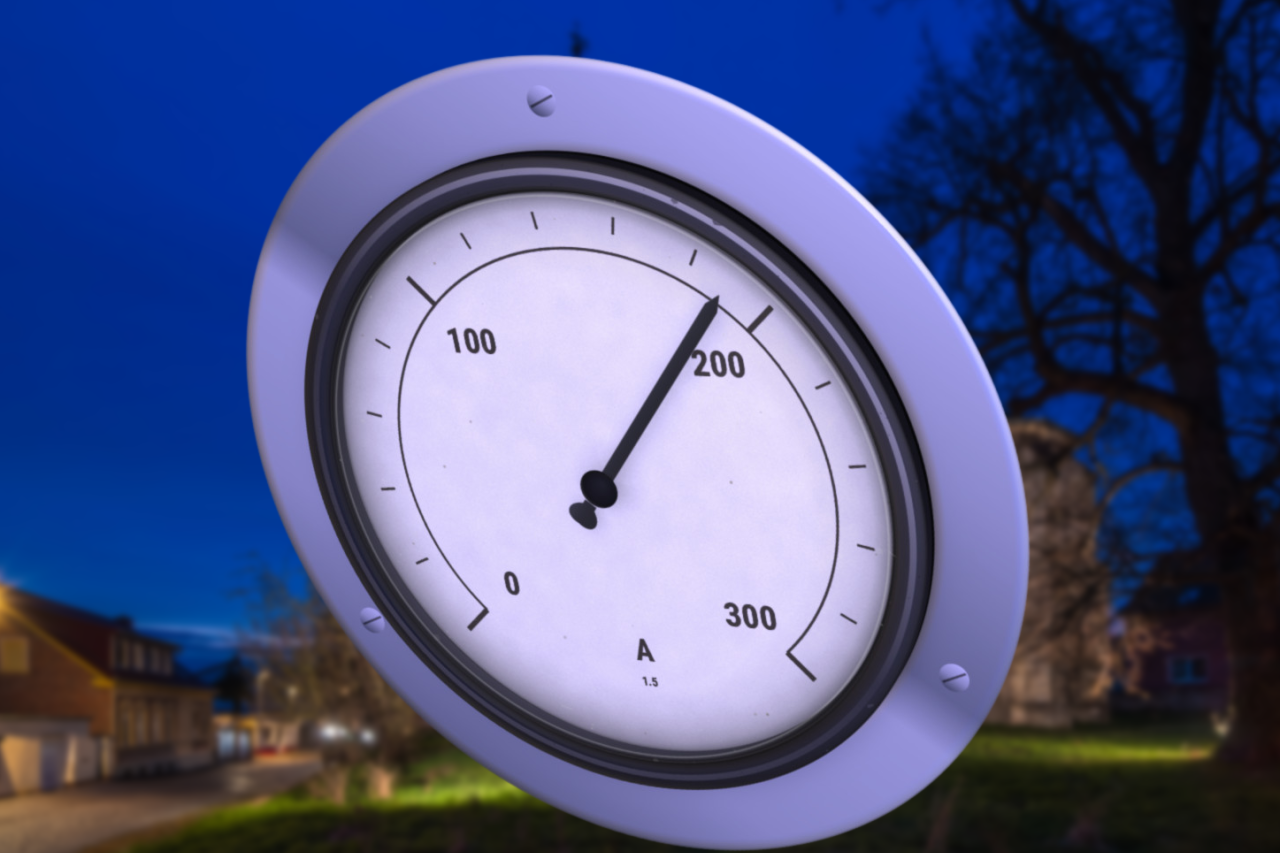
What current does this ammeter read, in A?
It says 190 A
